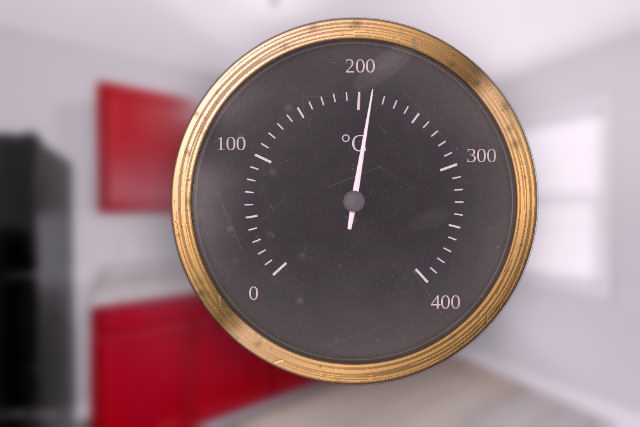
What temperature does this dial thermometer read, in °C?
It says 210 °C
